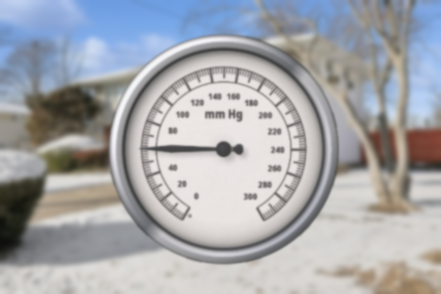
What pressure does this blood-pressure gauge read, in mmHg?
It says 60 mmHg
